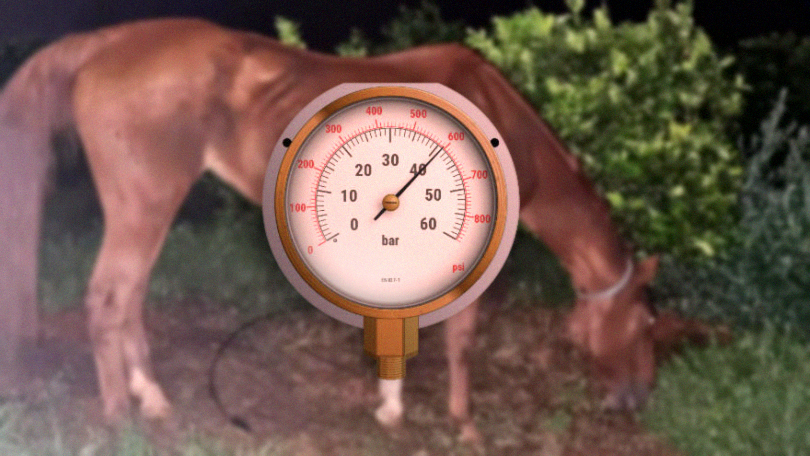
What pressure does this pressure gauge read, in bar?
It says 41 bar
